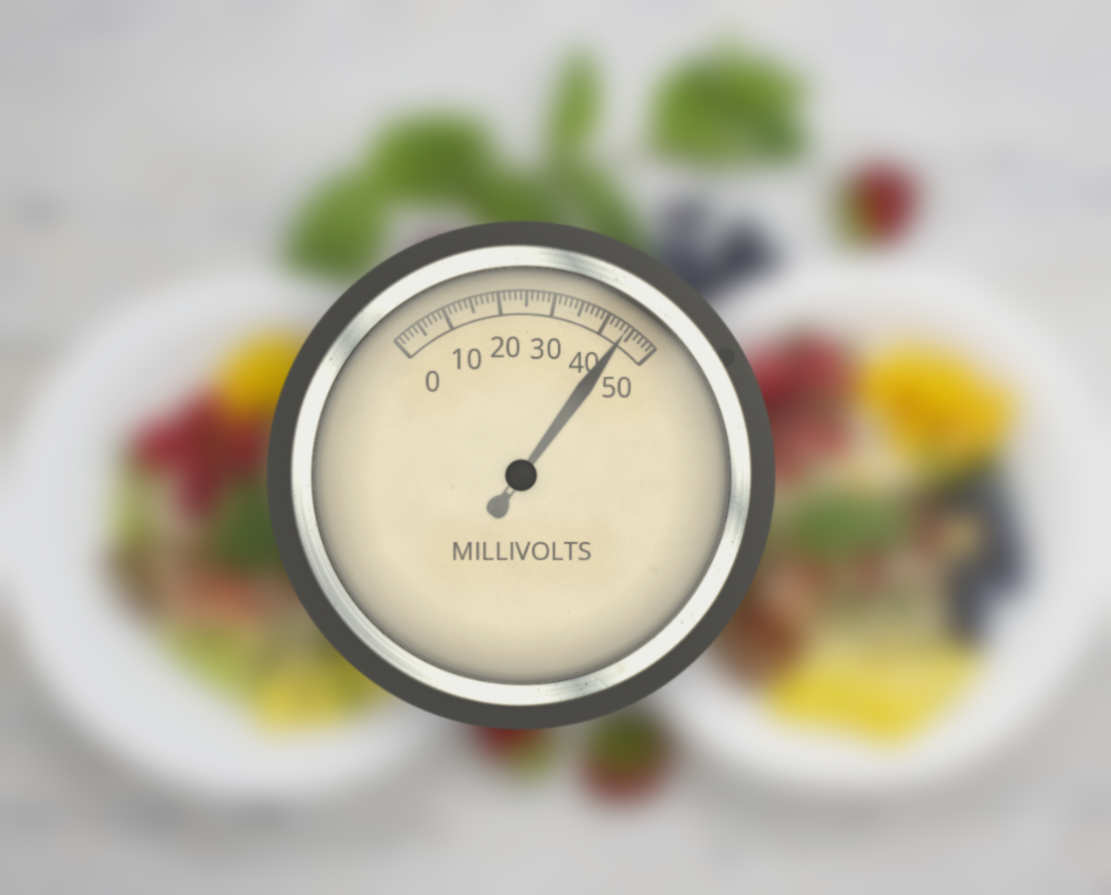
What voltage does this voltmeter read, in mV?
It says 44 mV
